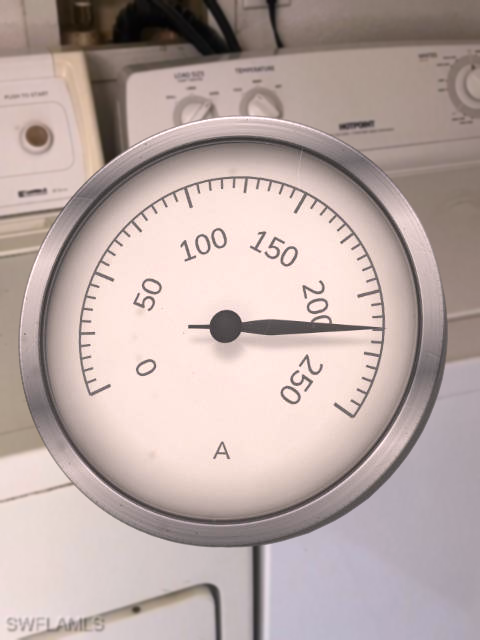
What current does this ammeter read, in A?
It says 215 A
